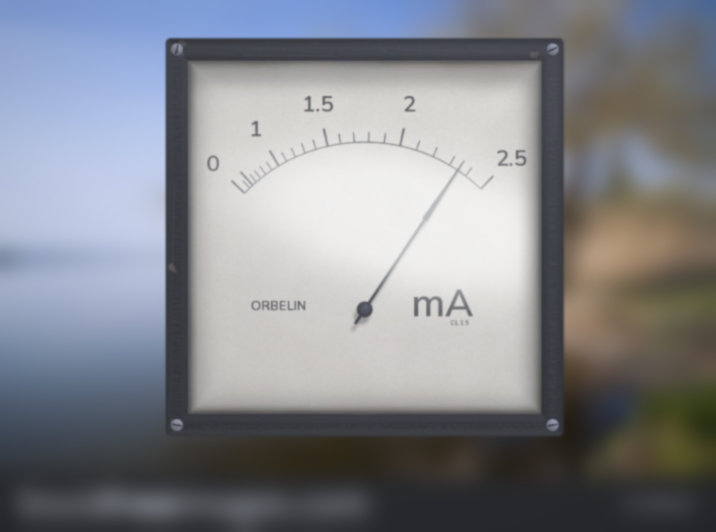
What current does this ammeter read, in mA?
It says 2.35 mA
